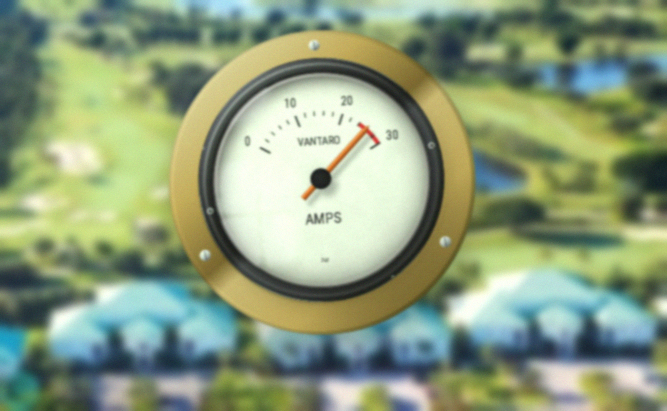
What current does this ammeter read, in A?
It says 26 A
